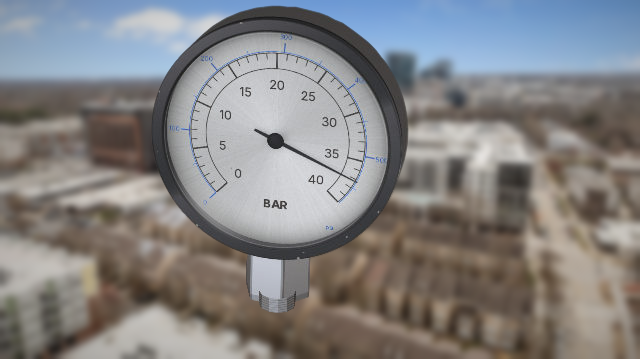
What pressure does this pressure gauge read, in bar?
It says 37 bar
